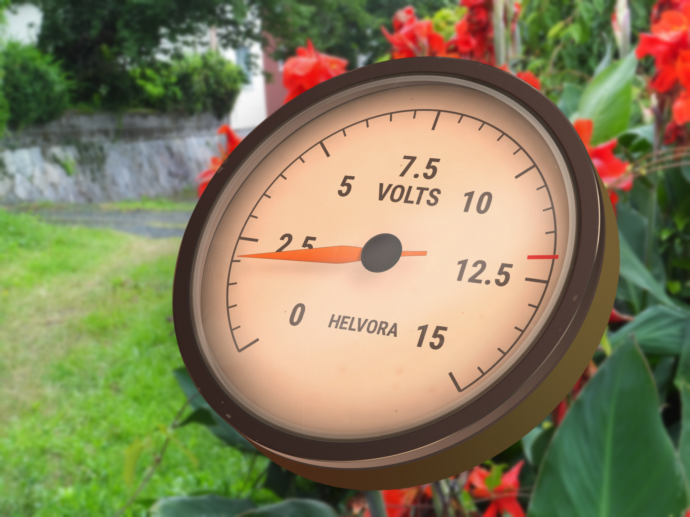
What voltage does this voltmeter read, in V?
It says 2 V
